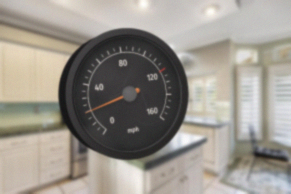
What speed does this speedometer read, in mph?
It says 20 mph
